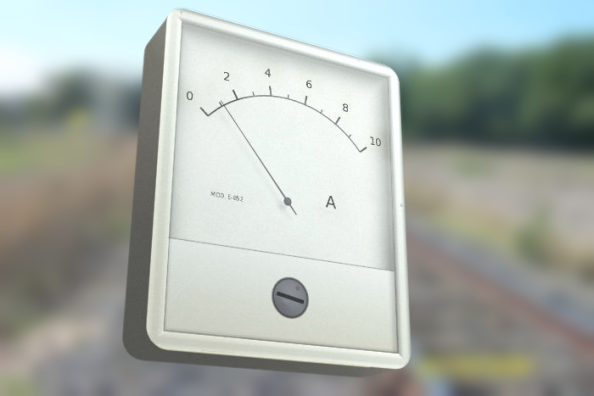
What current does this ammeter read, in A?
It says 1 A
